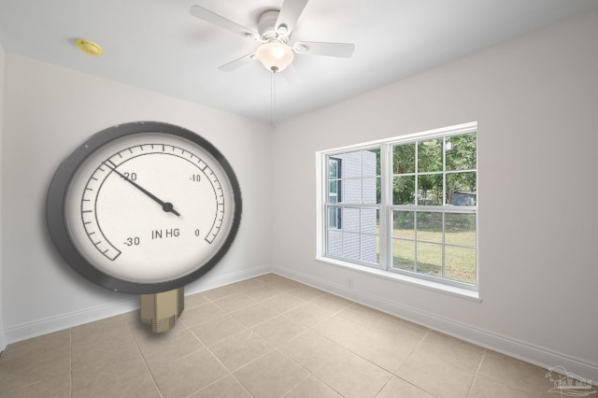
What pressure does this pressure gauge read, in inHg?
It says -20.5 inHg
